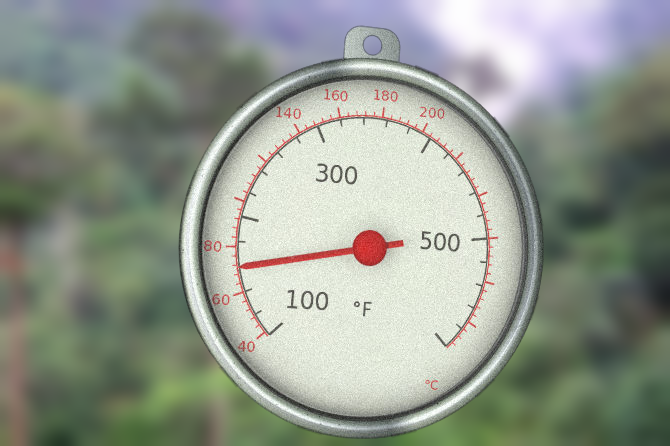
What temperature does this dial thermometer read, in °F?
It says 160 °F
